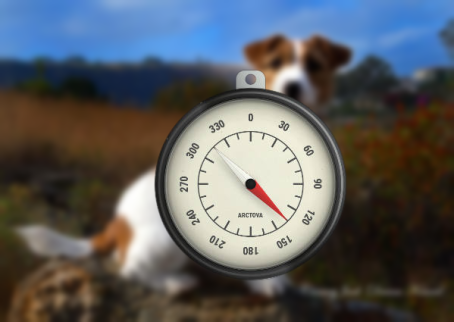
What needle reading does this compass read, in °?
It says 135 °
